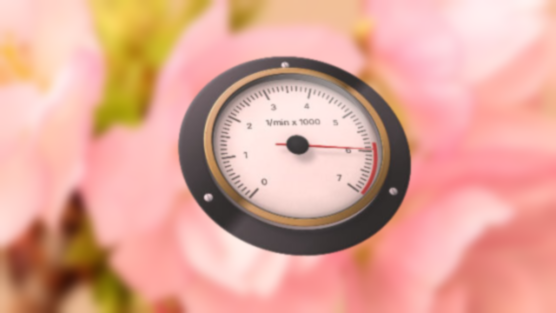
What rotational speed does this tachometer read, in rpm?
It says 6000 rpm
